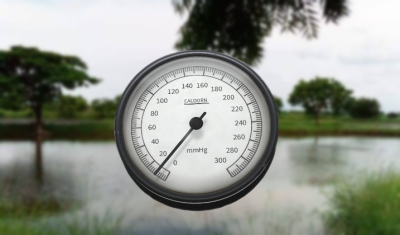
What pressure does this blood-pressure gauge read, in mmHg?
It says 10 mmHg
